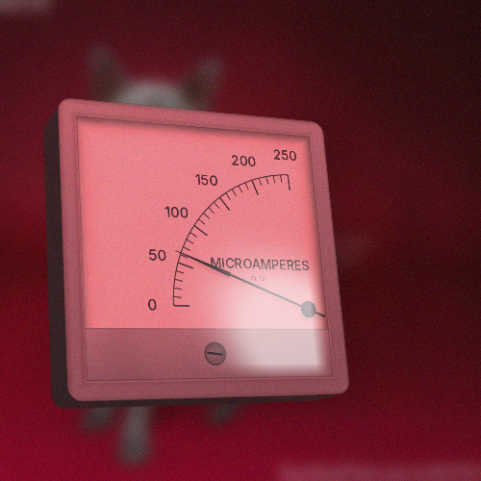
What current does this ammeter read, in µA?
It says 60 µA
